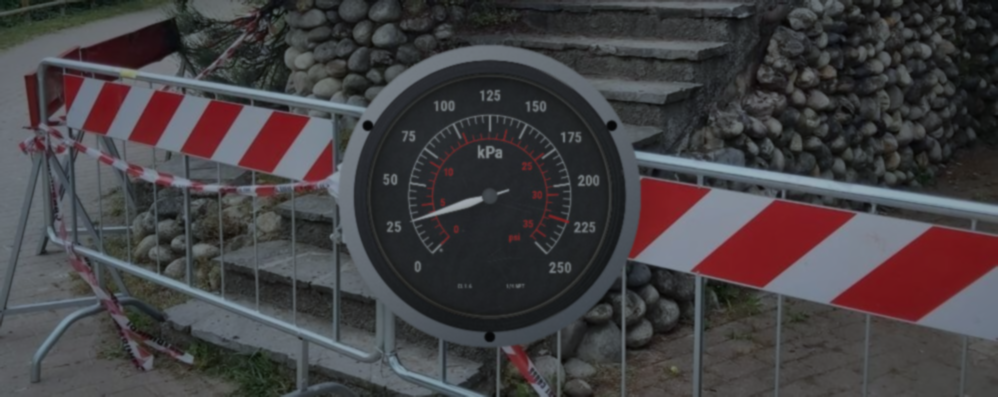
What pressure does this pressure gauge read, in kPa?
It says 25 kPa
